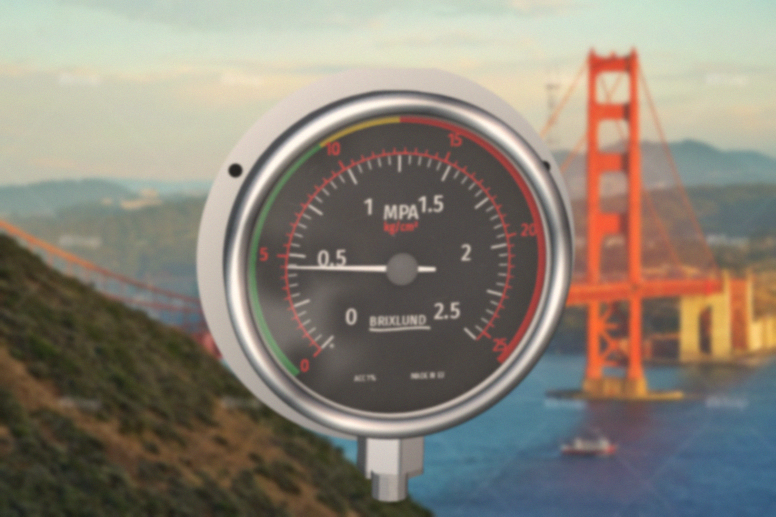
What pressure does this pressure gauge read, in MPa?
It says 0.45 MPa
